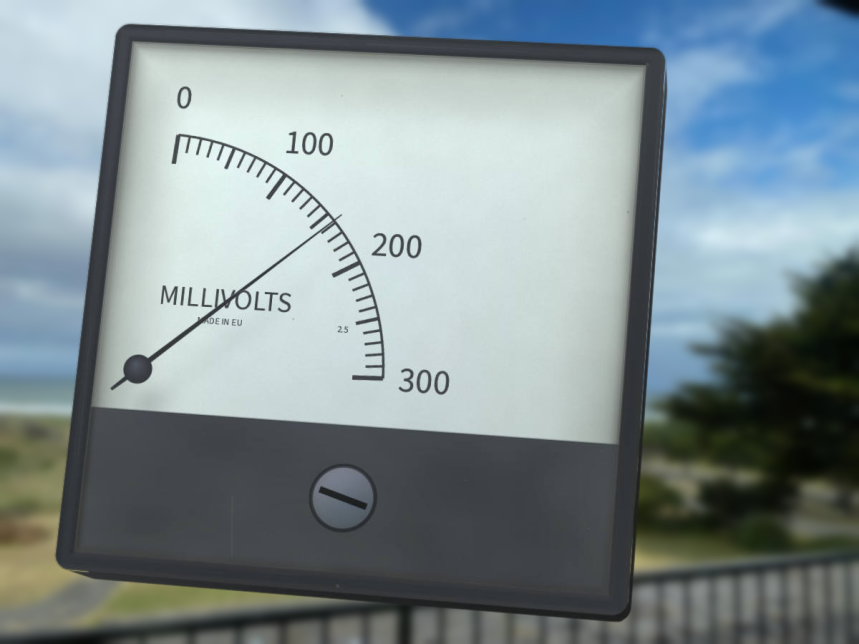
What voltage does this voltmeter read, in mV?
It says 160 mV
